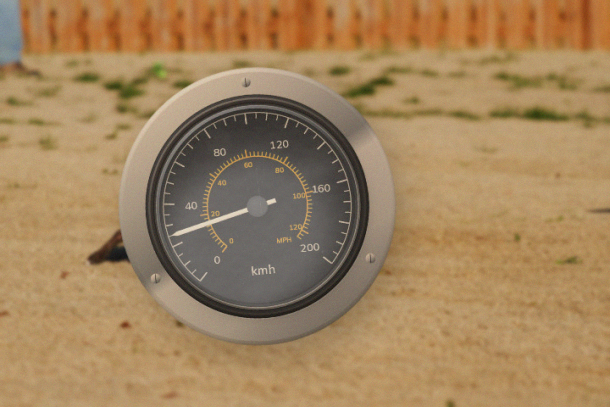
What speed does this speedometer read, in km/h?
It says 25 km/h
